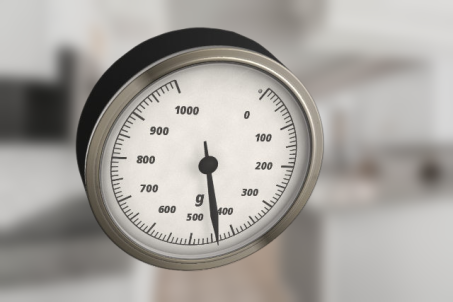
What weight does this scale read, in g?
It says 440 g
